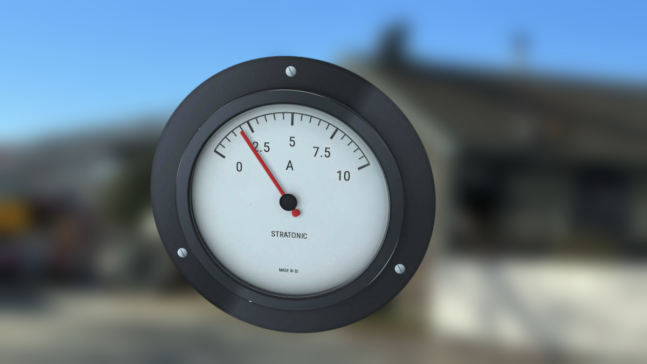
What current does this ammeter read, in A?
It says 2 A
